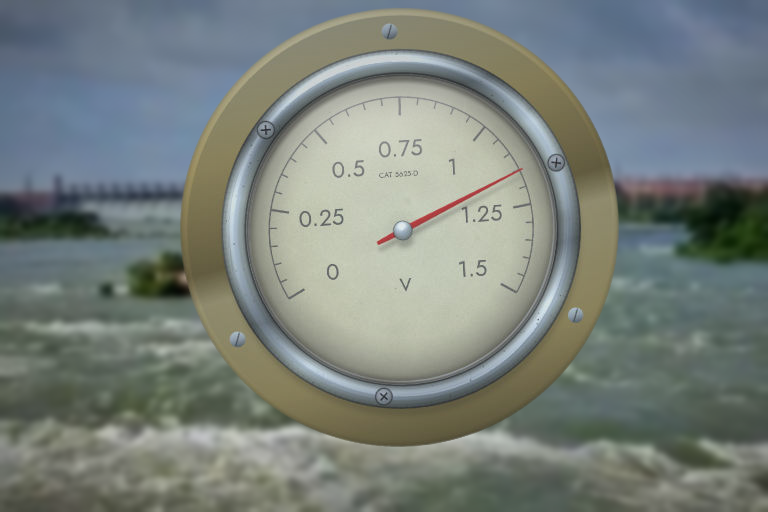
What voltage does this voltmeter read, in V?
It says 1.15 V
